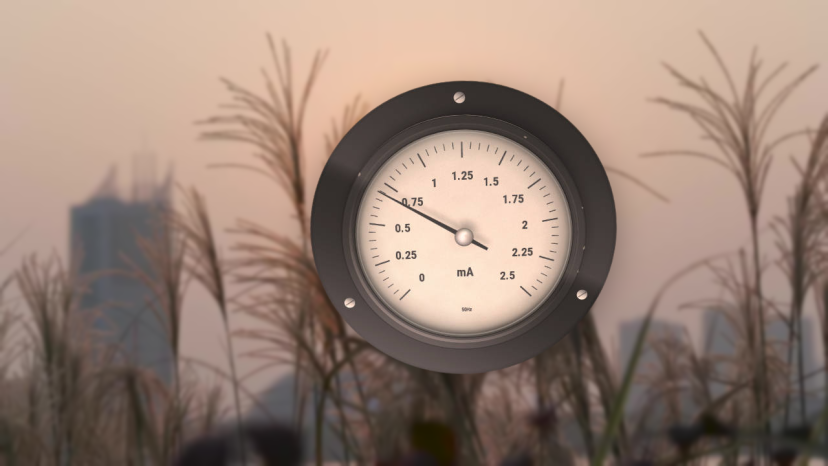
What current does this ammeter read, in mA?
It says 0.7 mA
